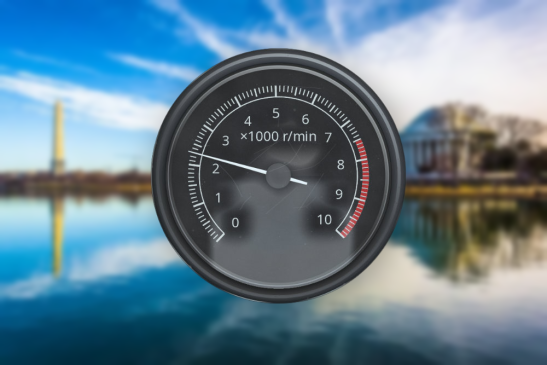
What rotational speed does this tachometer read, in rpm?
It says 2300 rpm
